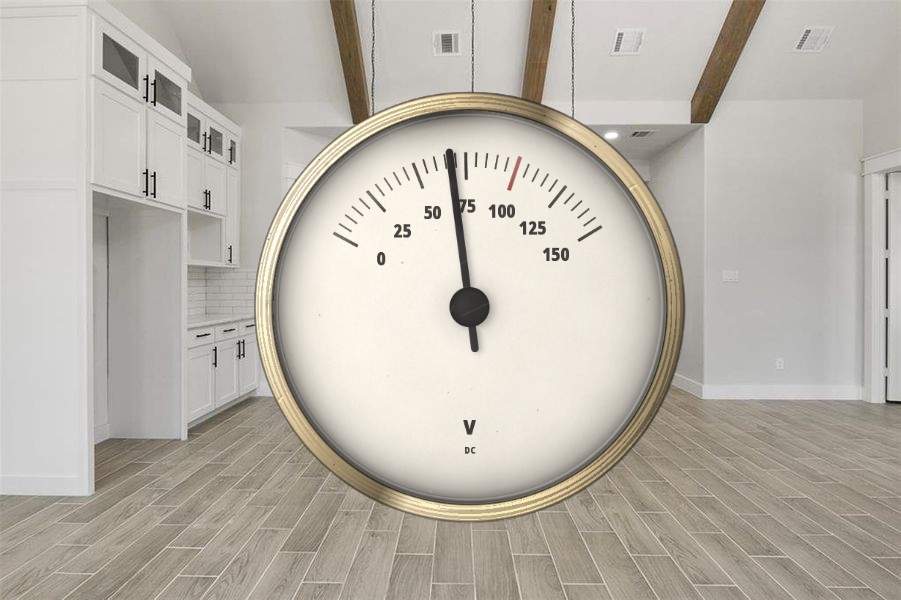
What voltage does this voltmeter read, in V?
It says 67.5 V
